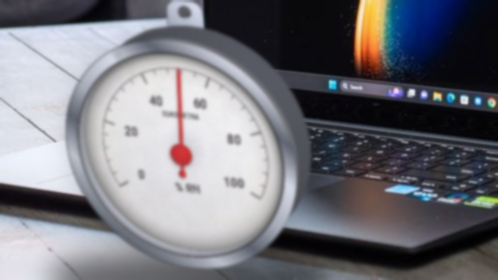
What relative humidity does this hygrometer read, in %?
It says 52 %
